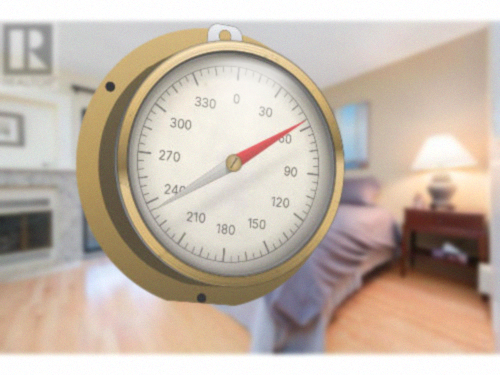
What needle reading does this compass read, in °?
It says 55 °
